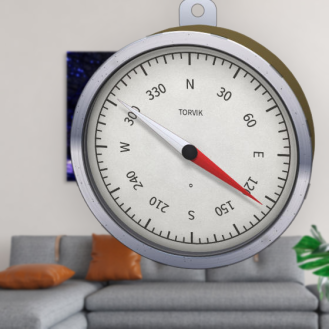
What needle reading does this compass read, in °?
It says 125 °
